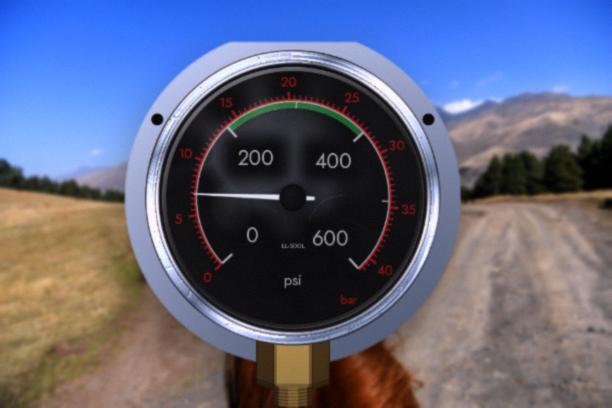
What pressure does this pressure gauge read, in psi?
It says 100 psi
